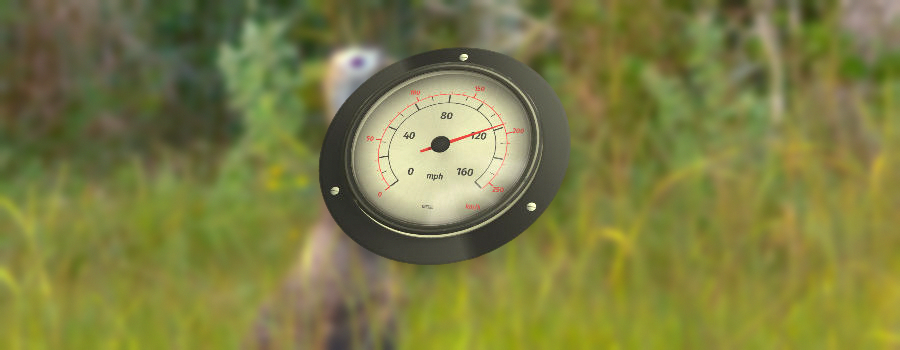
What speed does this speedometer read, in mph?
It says 120 mph
